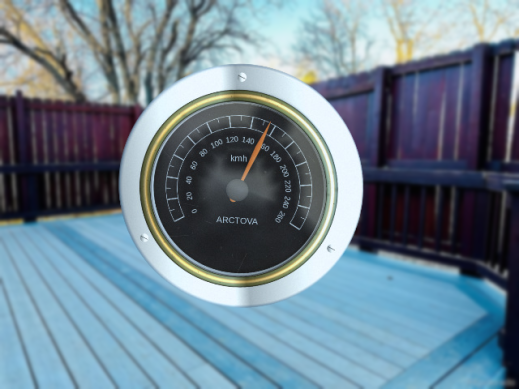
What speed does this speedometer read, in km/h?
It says 155 km/h
